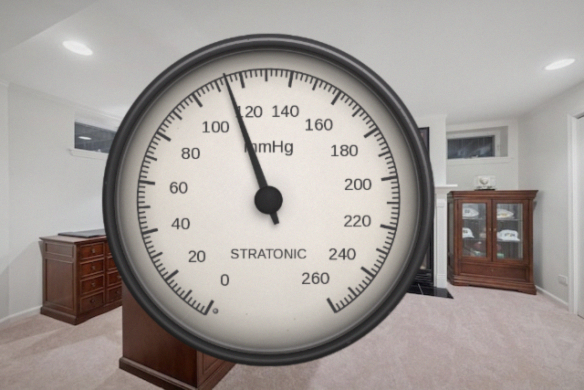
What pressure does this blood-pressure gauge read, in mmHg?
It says 114 mmHg
